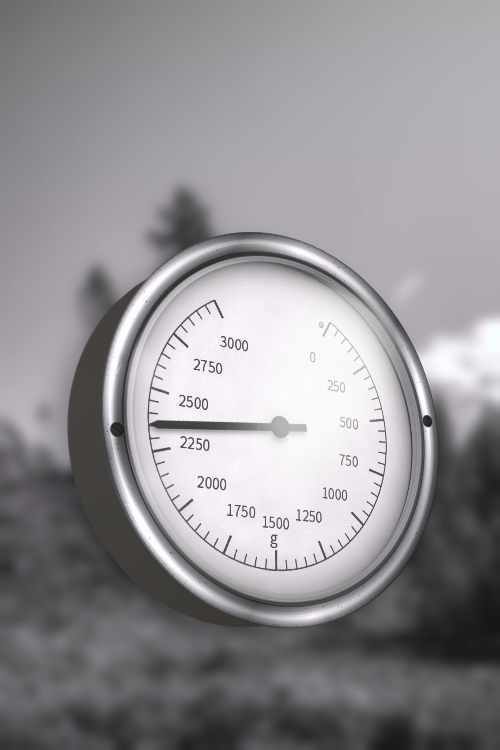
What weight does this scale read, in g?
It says 2350 g
